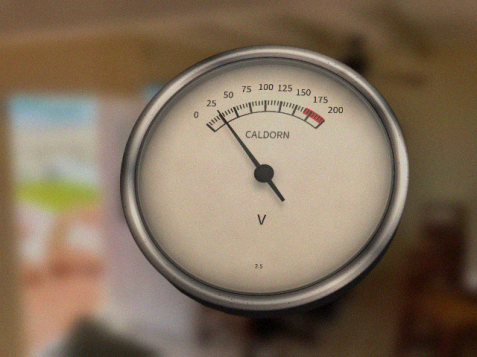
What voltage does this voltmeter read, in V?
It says 25 V
